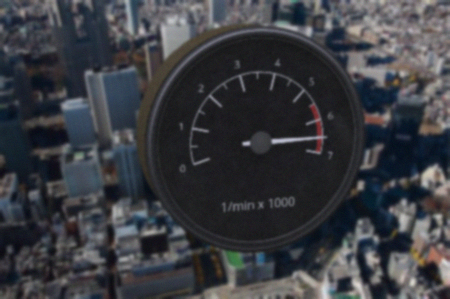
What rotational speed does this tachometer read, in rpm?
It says 6500 rpm
